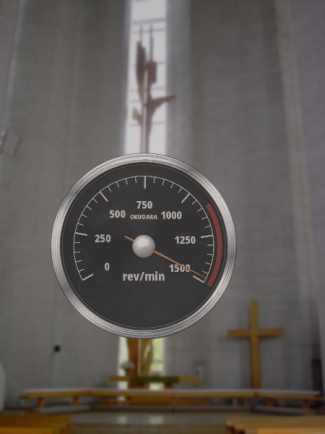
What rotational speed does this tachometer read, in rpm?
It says 1475 rpm
